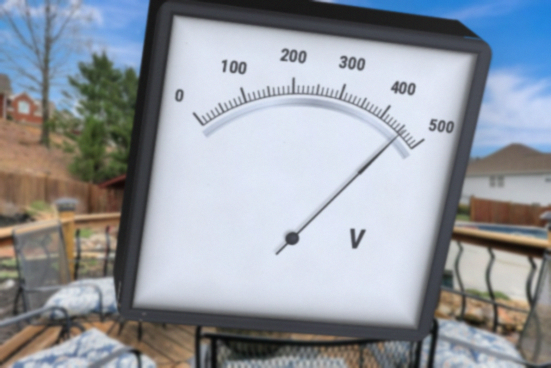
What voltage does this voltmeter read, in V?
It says 450 V
